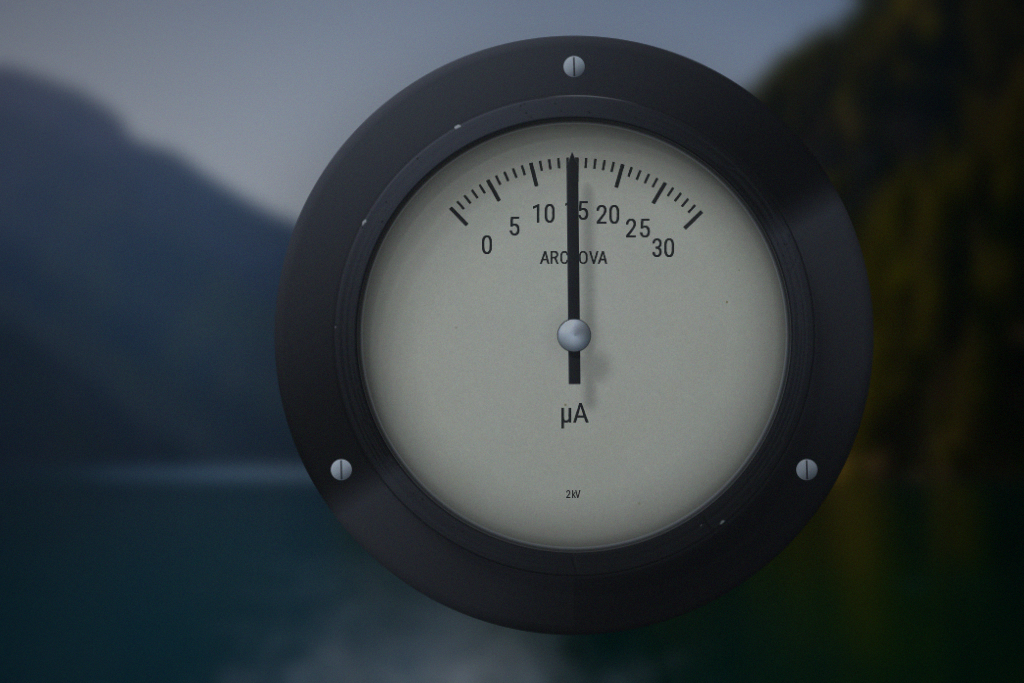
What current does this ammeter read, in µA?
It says 14.5 µA
